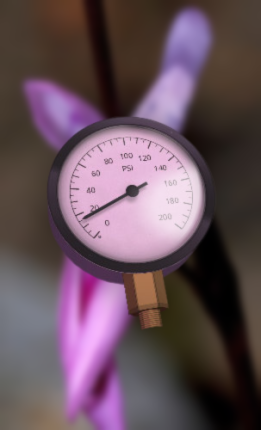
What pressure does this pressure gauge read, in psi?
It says 15 psi
